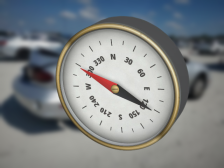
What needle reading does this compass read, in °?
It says 300 °
